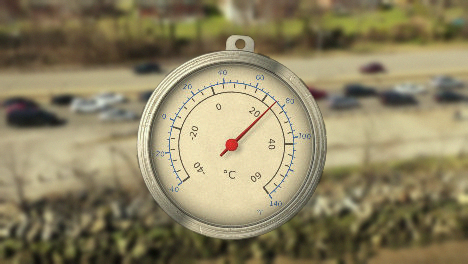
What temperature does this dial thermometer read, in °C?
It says 24 °C
